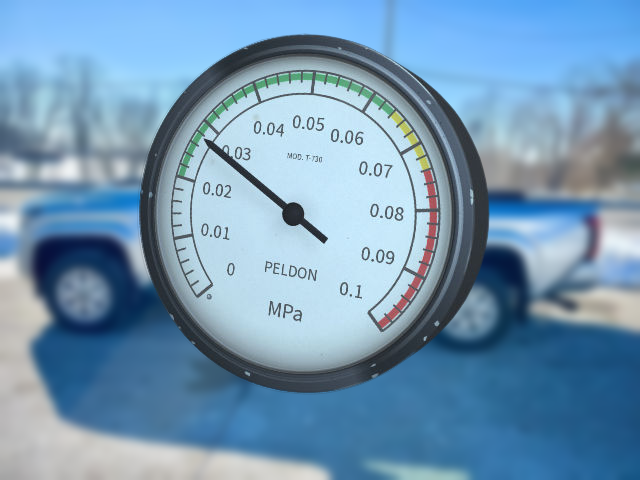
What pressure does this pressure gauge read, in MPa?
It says 0.028 MPa
